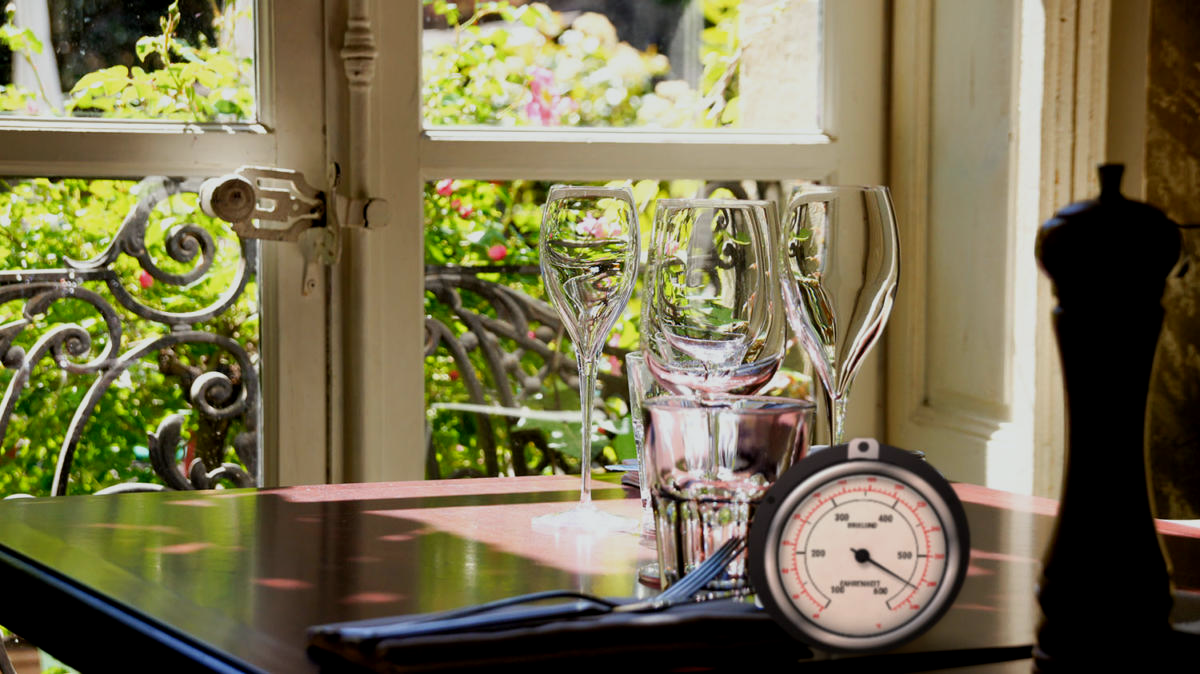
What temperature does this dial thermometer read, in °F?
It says 550 °F
